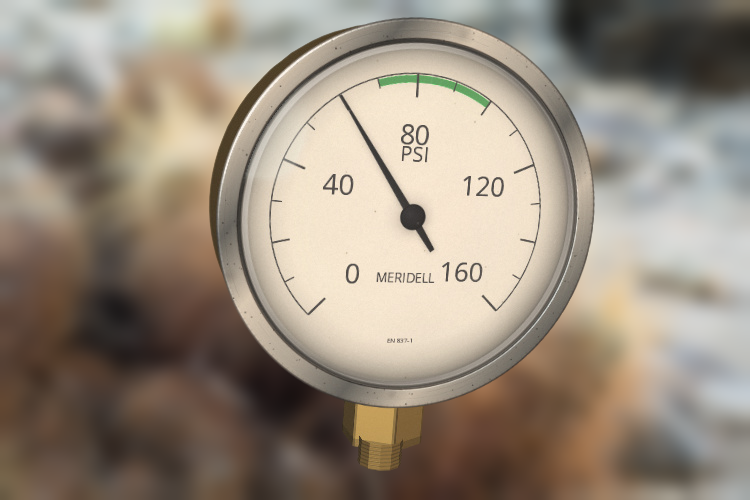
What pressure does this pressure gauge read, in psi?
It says 60 psi
